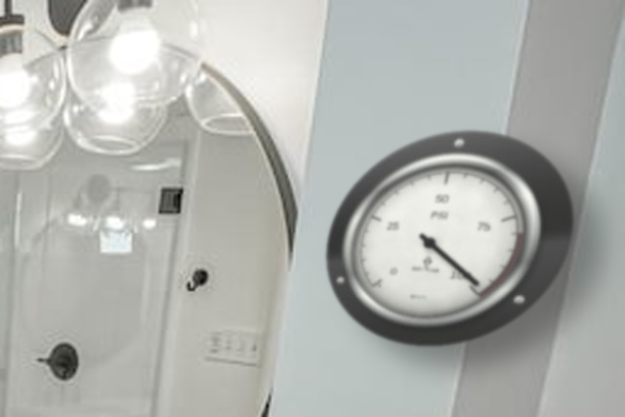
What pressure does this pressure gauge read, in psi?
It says 97.5 psi
